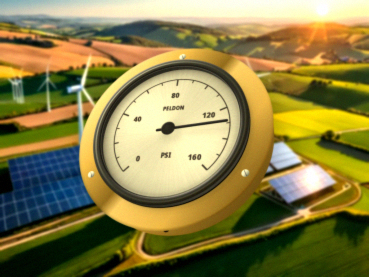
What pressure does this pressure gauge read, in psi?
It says 130 psi
